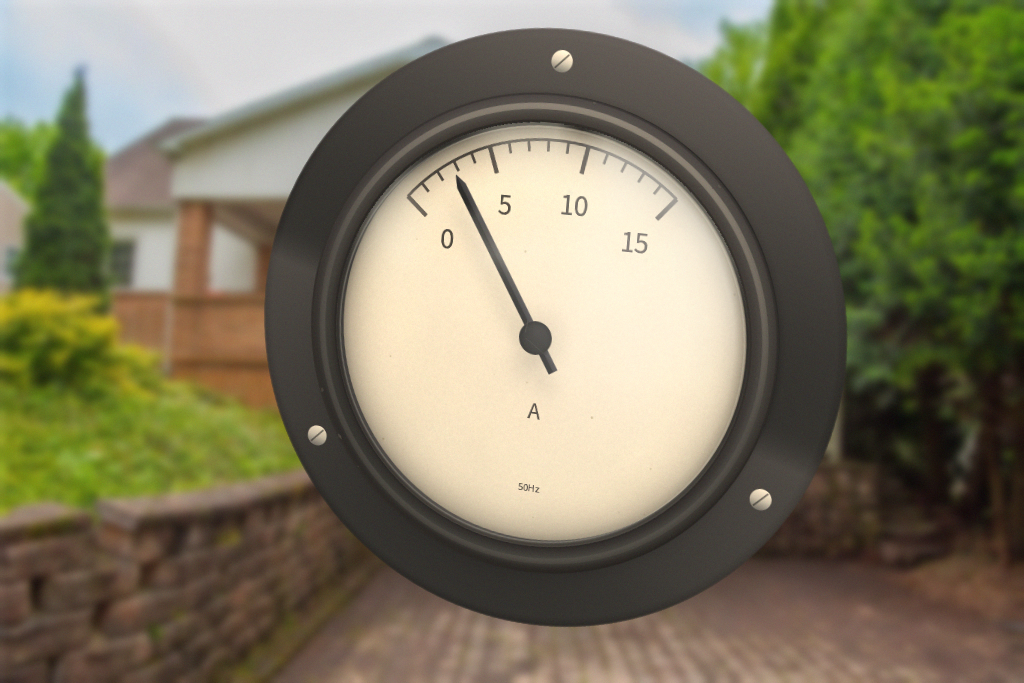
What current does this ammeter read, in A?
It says 3 A
